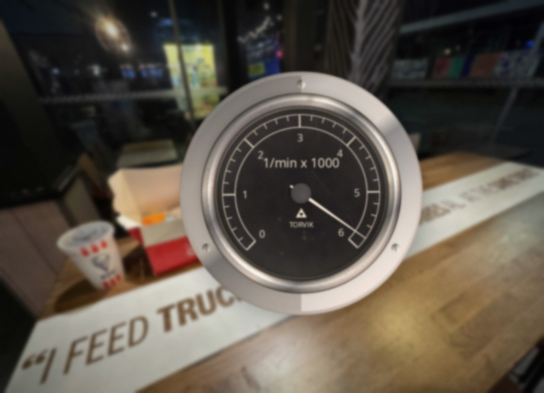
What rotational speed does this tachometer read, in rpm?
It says 5800 rpm
